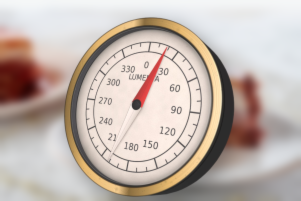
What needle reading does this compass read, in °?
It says 20 °
